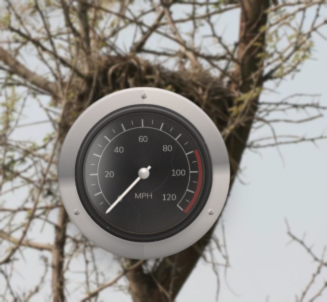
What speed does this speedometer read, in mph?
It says 0 mph
